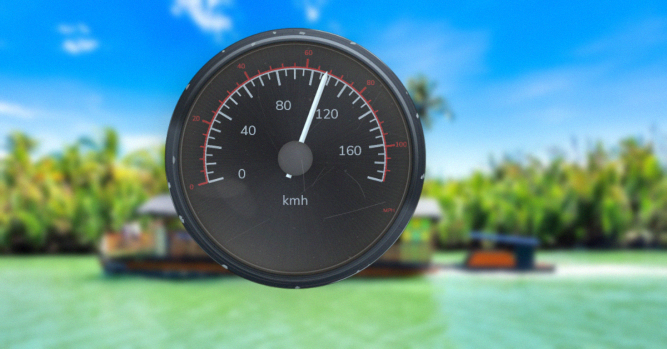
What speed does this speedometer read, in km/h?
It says 107.5 km/h
